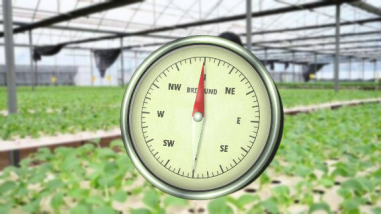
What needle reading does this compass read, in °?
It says 0 °
